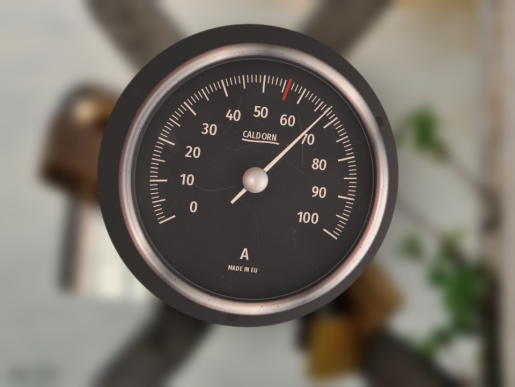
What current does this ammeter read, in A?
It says 67 A
